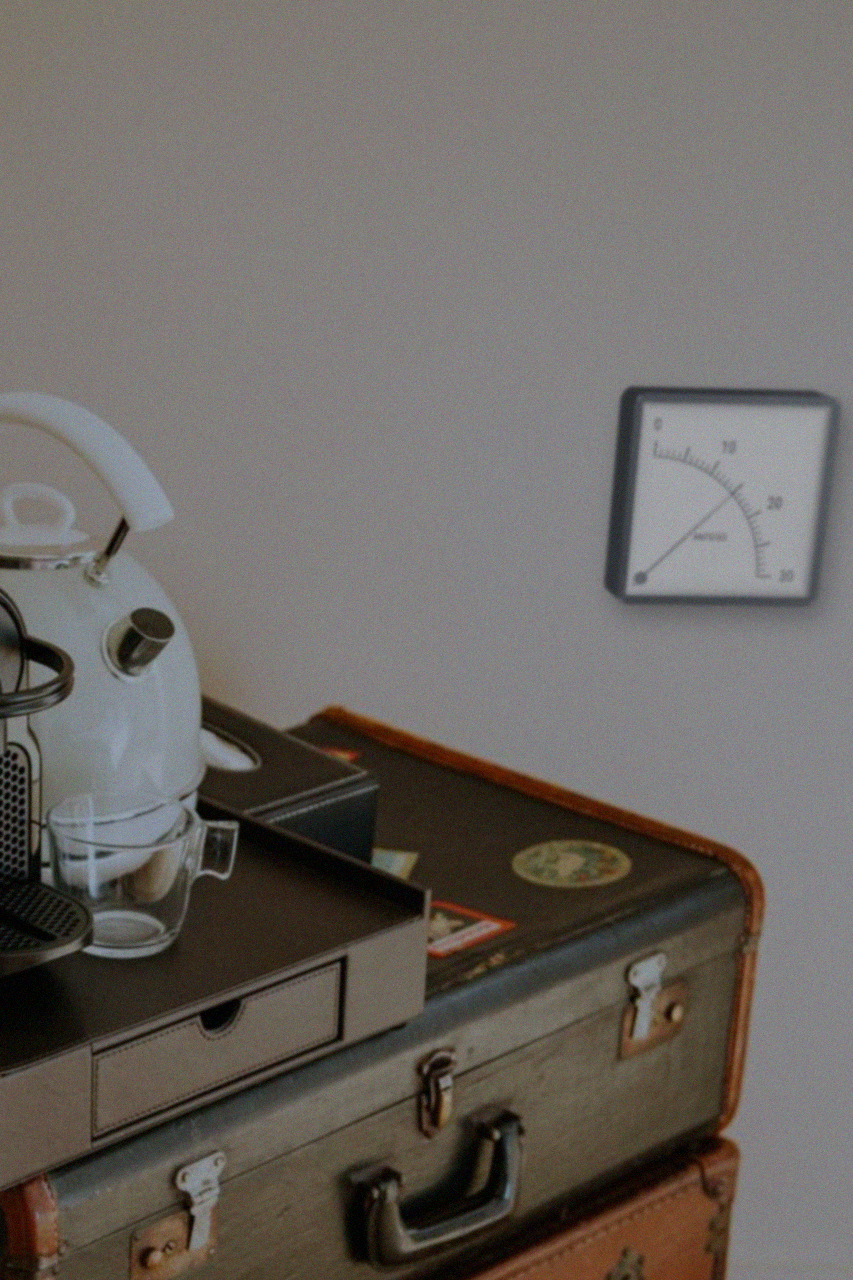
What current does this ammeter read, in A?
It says 15 A
